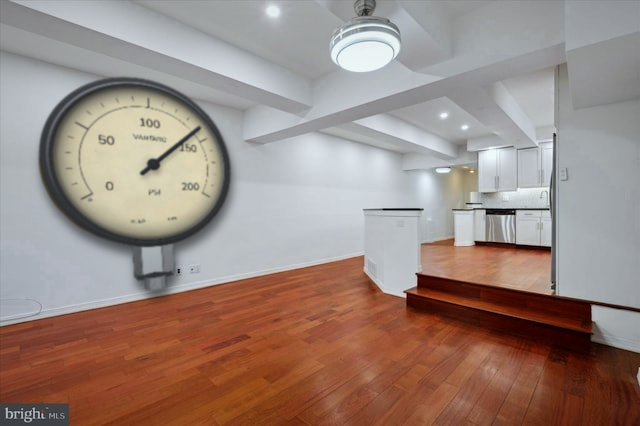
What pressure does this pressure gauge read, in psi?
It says 140 psi
